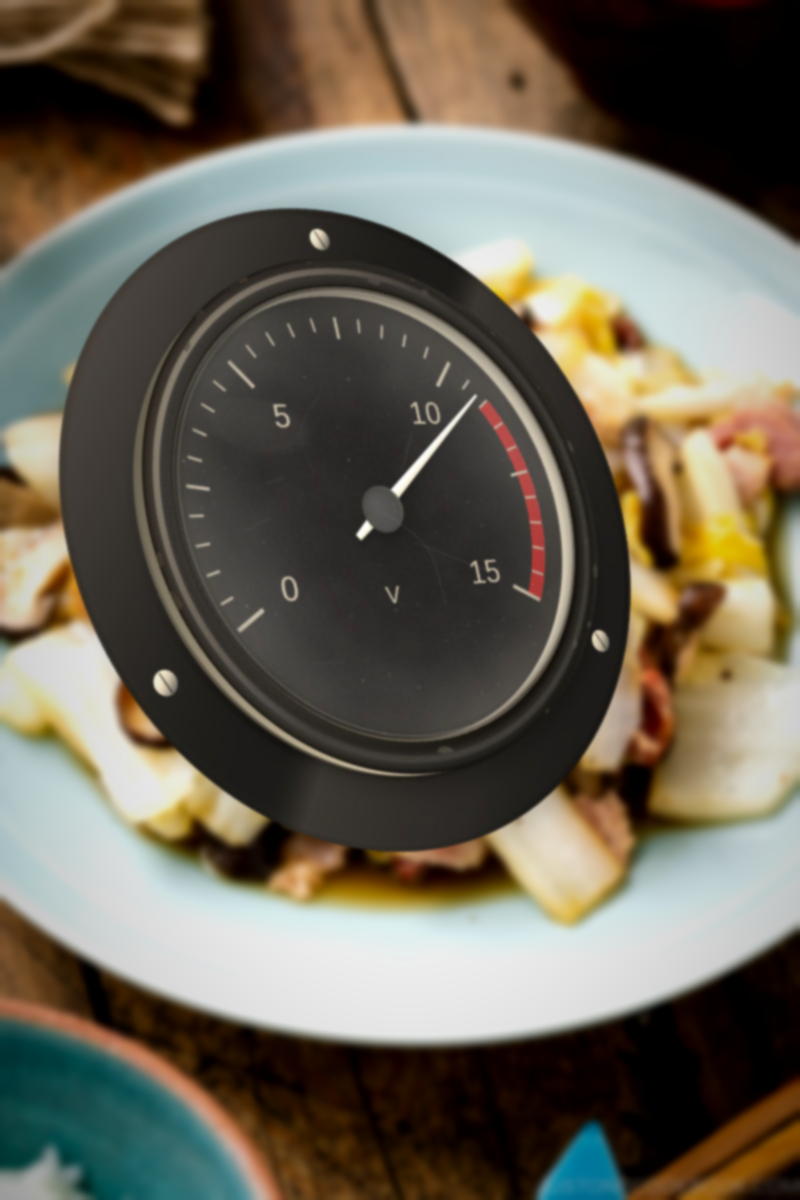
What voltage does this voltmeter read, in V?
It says 10.75 V
